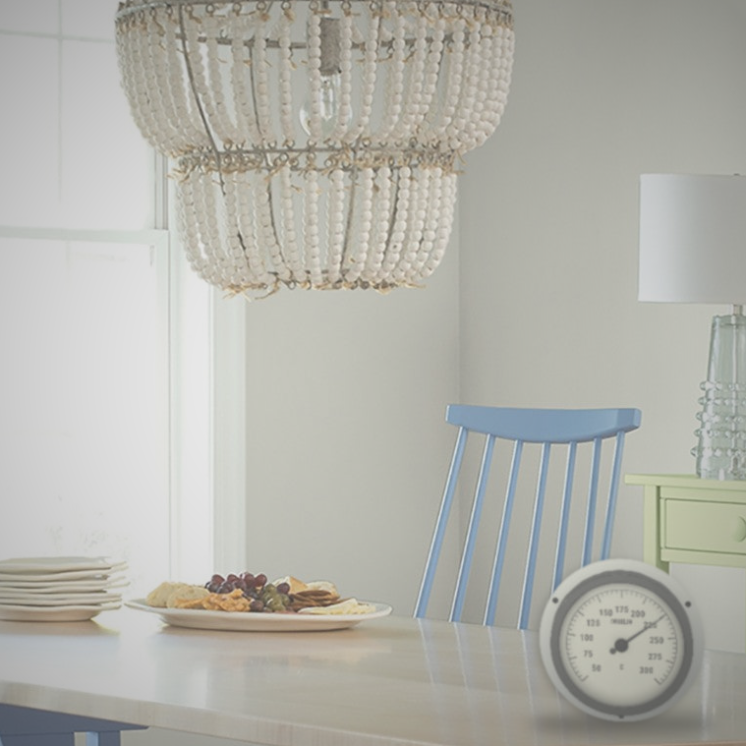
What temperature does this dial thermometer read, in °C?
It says 225 °C
